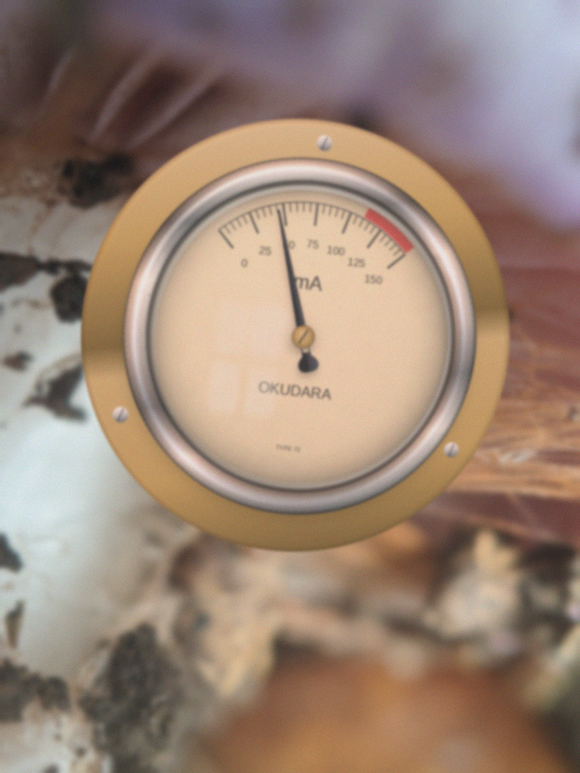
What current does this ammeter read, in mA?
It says 45 mA
